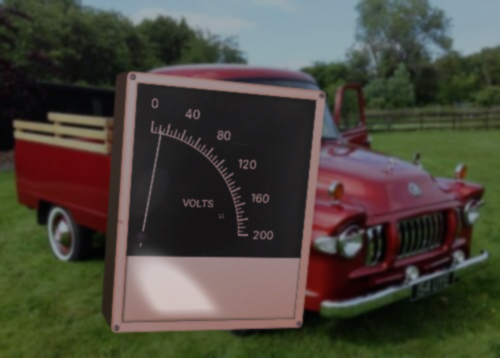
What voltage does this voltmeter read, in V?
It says 10 V
